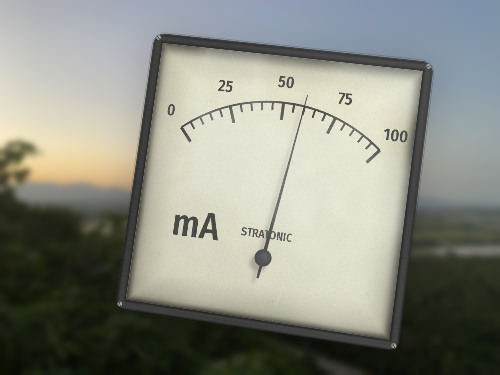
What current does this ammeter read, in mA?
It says 60 mA
